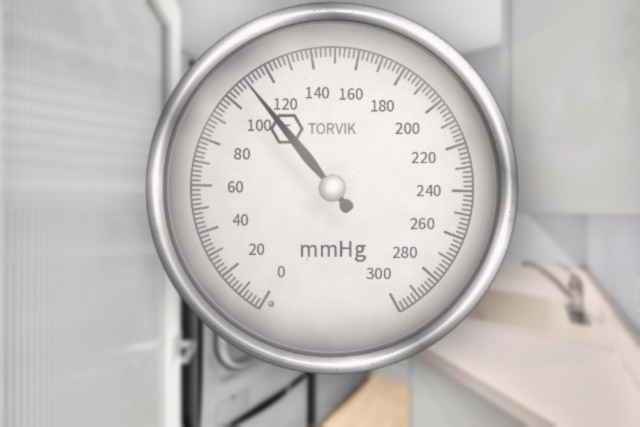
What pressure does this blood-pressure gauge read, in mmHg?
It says 110 mmHg
